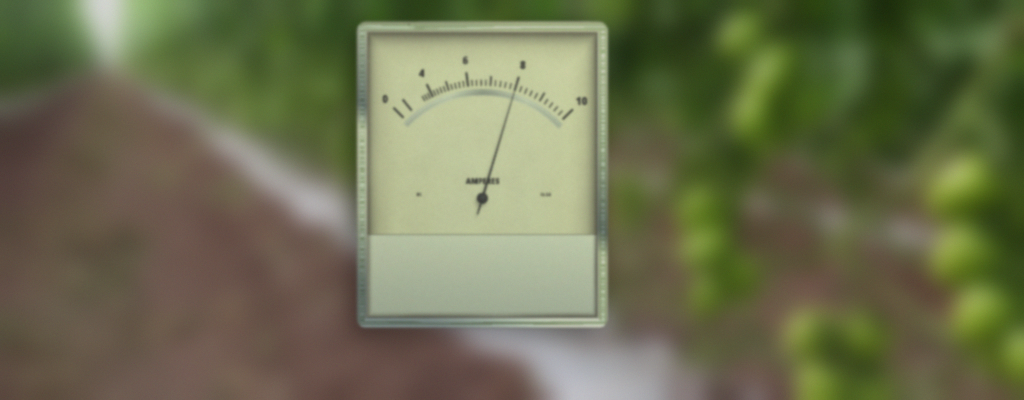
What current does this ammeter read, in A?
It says 8 A
